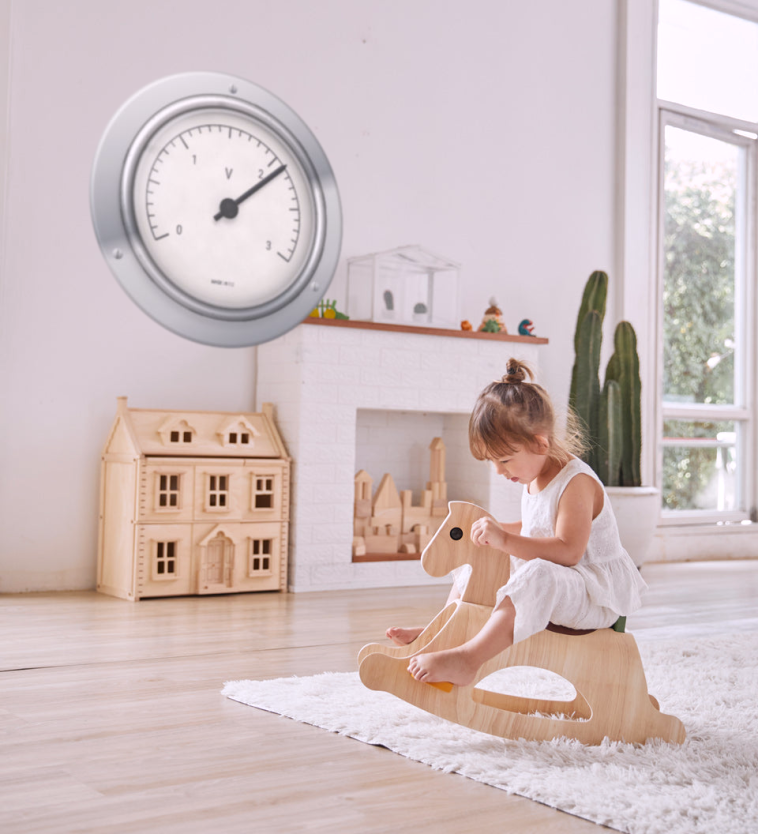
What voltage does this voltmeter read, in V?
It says 2.1 V
